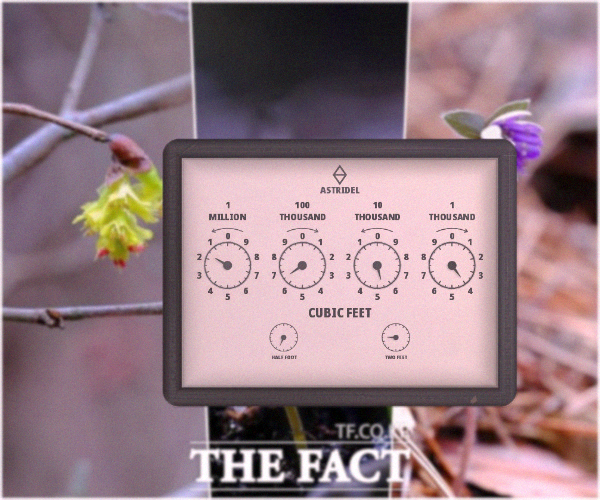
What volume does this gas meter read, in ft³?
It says 165400 ft³
